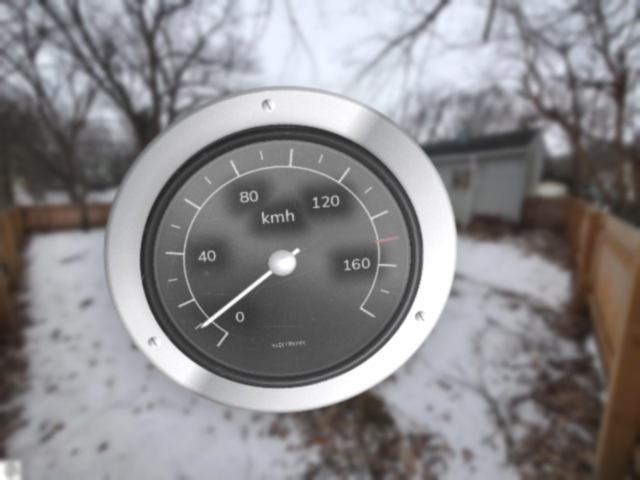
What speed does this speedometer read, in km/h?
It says 10 km/h
